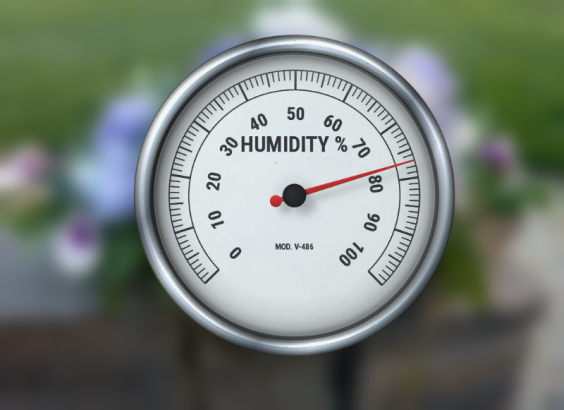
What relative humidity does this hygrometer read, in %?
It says 77 %
